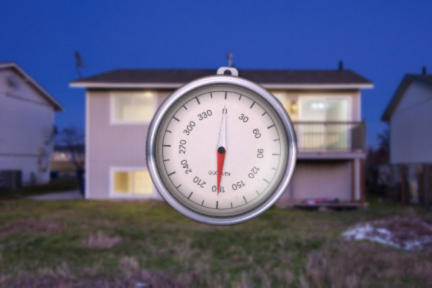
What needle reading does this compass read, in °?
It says 180 °
